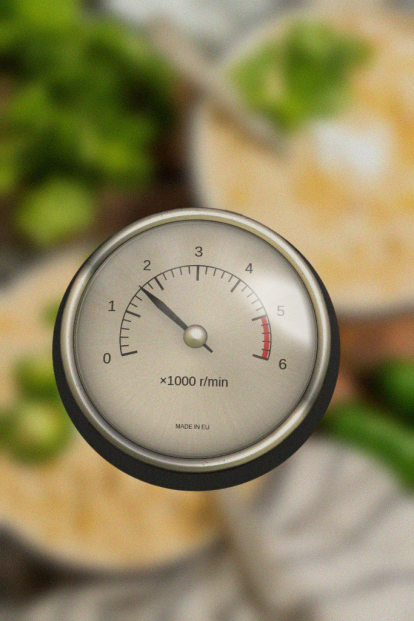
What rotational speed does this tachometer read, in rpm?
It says 1600 rpm
